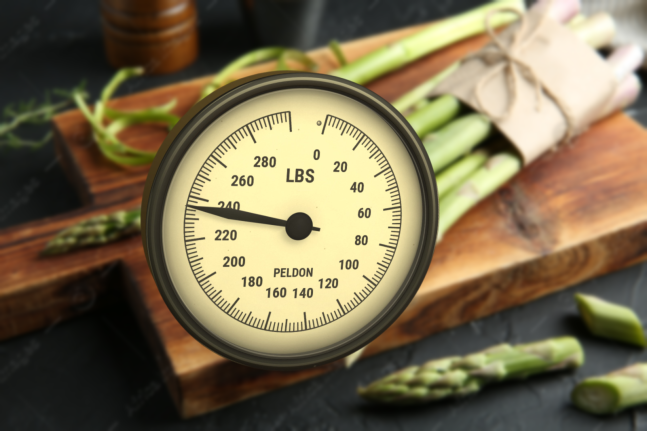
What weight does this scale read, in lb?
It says 236 lb
